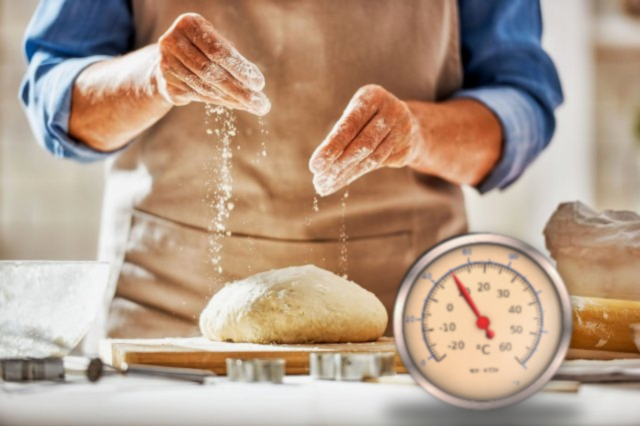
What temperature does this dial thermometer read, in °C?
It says 10 °C
